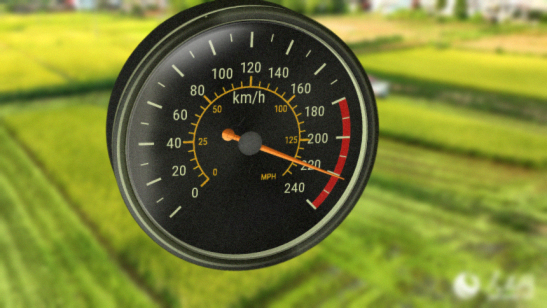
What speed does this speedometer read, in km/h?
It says 220 km/h
